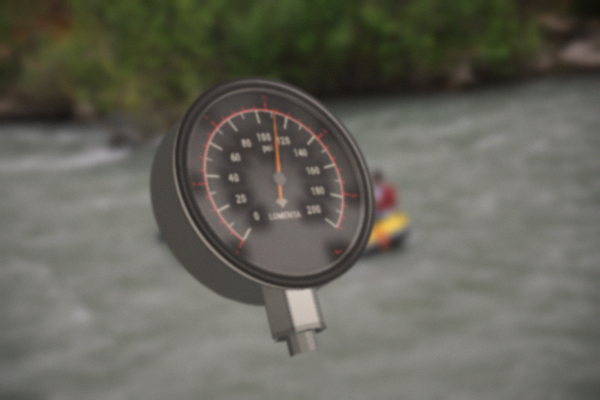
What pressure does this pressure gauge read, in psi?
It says 110 psi
